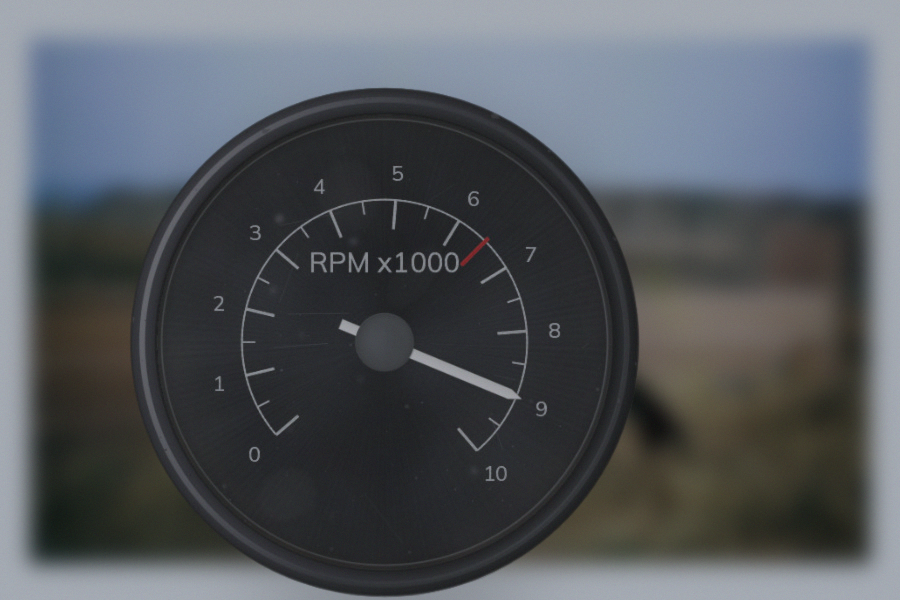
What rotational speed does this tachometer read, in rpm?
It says 9000 rpm
